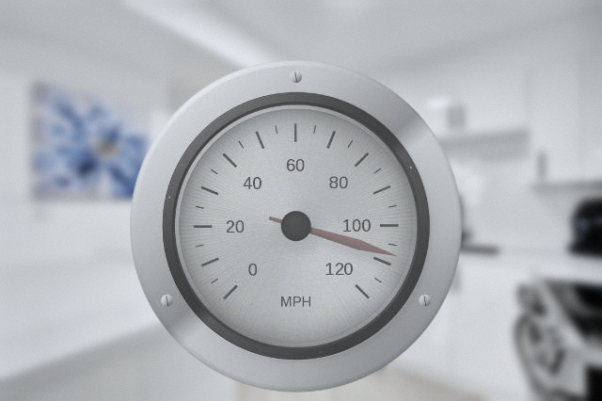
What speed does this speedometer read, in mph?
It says 107.5 mph
